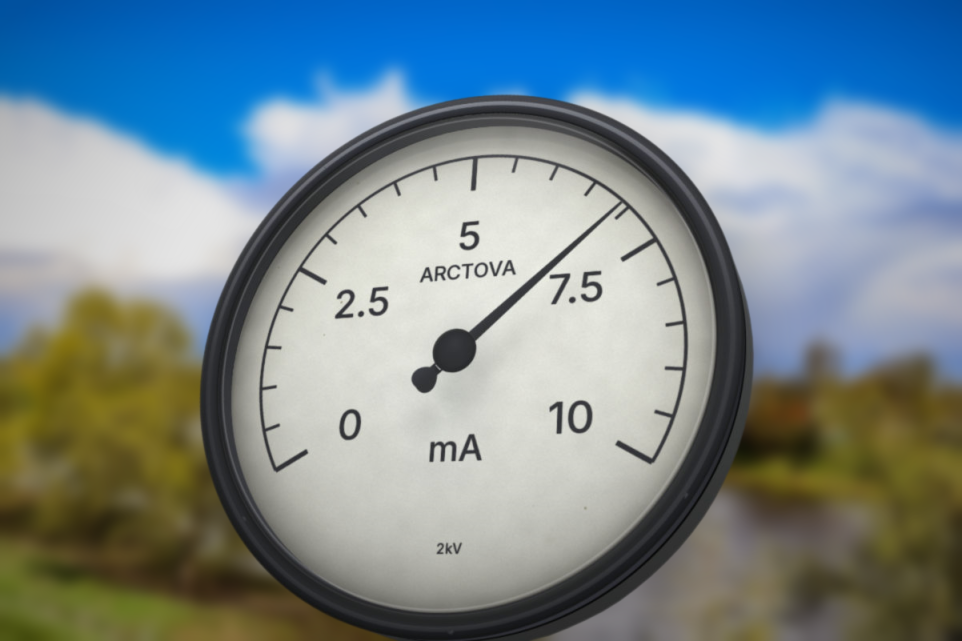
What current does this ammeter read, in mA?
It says 7 mA
